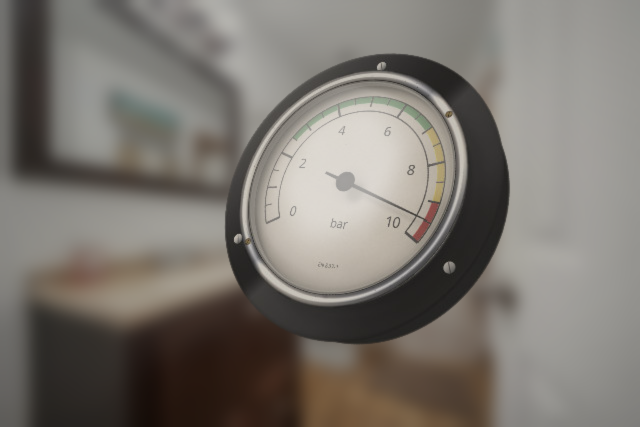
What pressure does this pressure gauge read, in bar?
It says 9.5 bar
